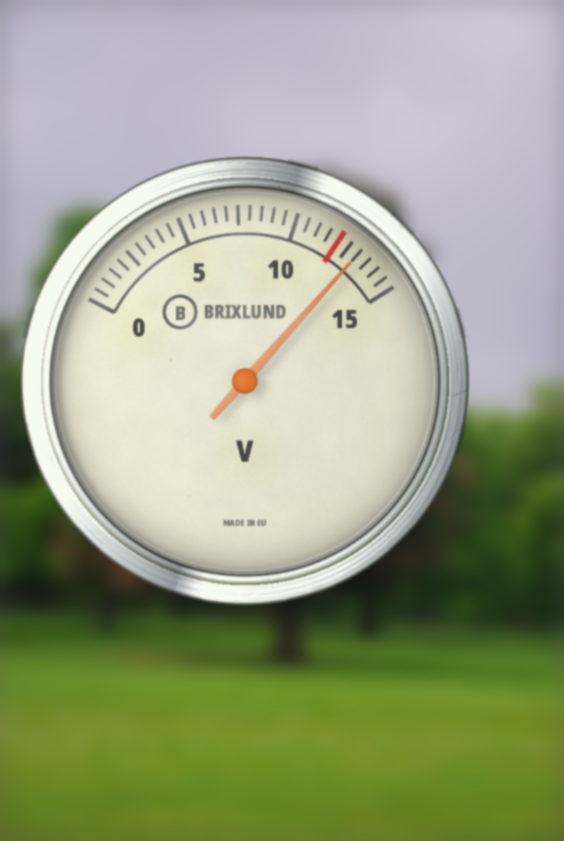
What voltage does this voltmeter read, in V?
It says 13 V
